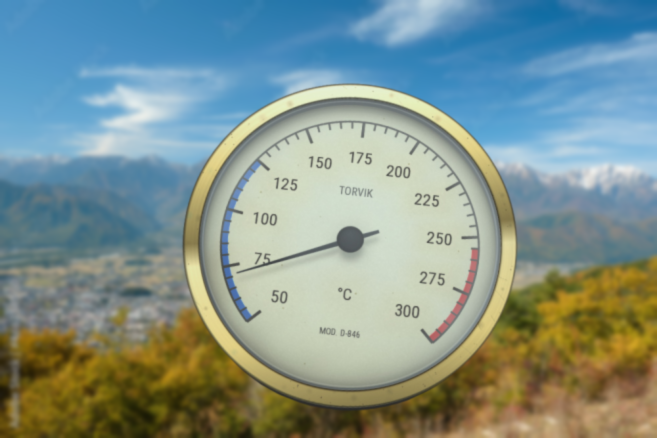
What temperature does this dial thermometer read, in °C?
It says 70 °C
